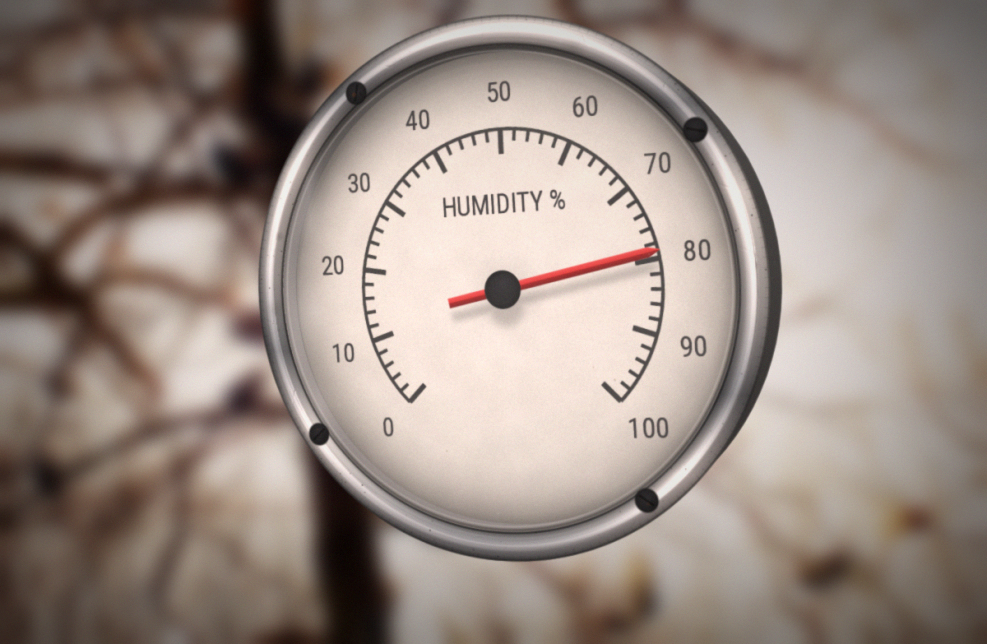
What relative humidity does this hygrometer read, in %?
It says 79 %
